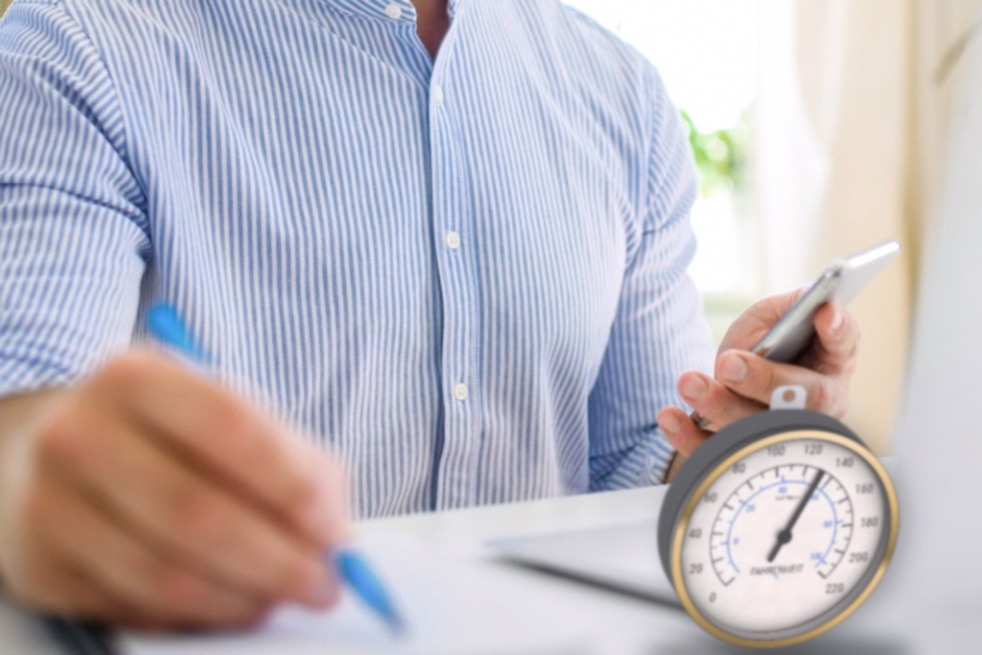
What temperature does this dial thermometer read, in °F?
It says 130 °F
